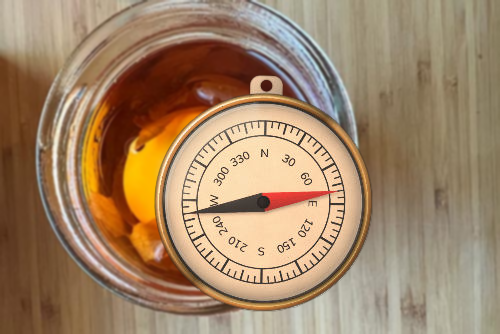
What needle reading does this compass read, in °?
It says 80 °
